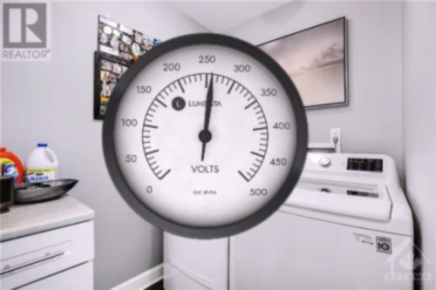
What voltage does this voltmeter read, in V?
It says 260 V
